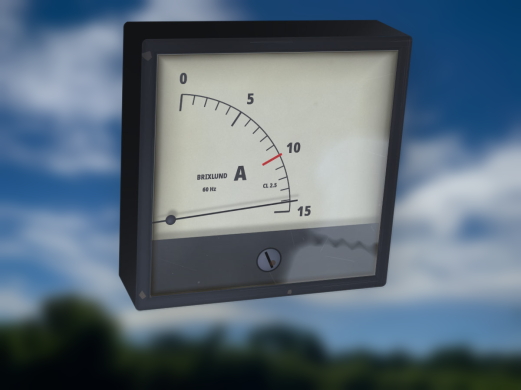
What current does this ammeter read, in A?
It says 14 A
